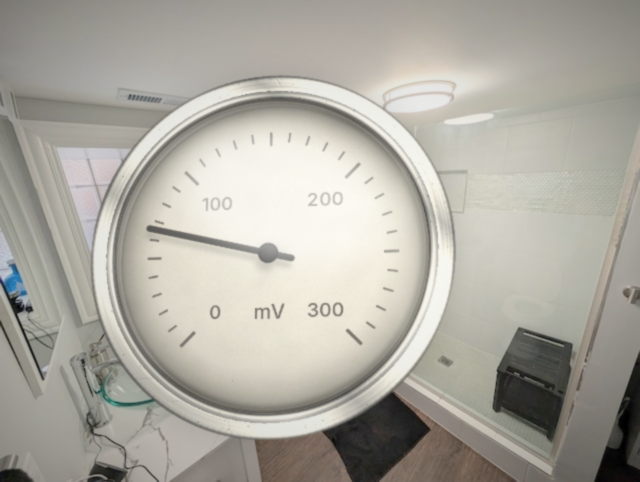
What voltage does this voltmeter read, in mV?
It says 65 mV
